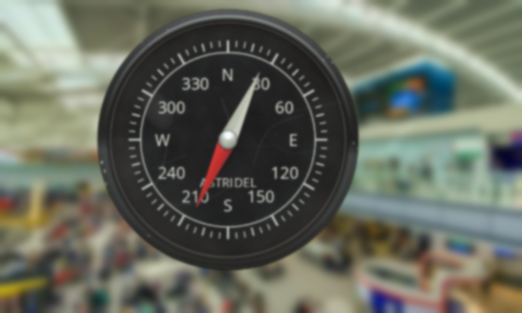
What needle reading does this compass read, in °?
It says 205 °
